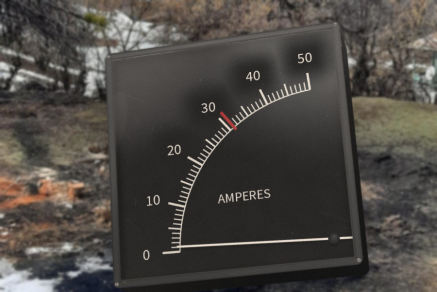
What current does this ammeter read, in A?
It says 1 A
